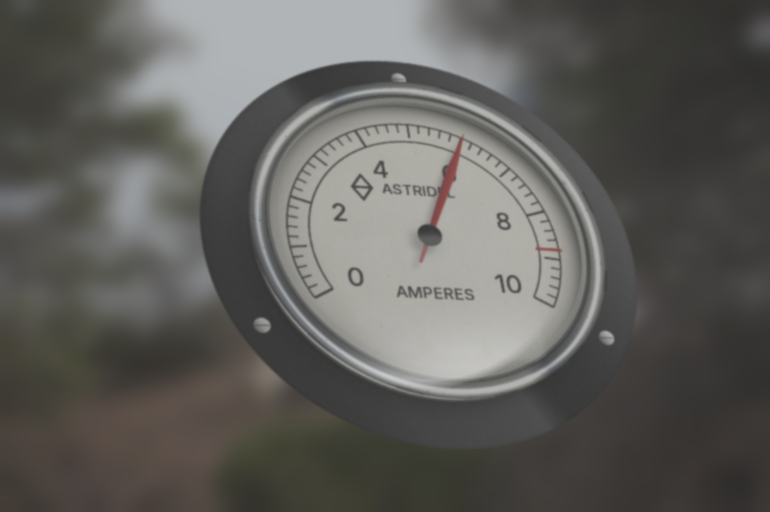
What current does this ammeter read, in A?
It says 6 A
